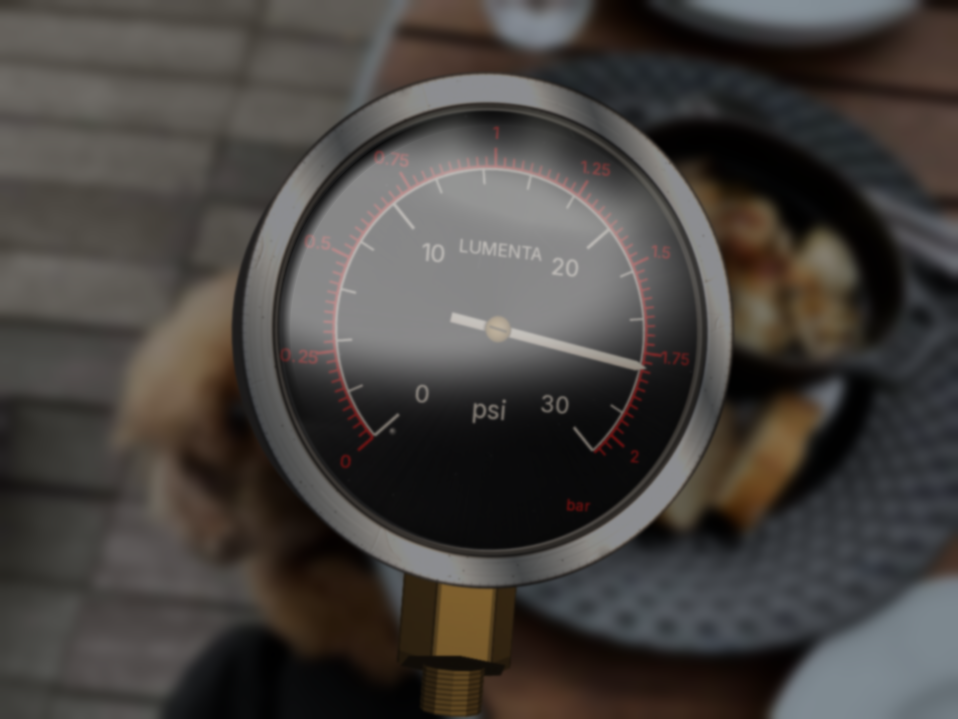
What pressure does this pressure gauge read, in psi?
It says 26 psi
